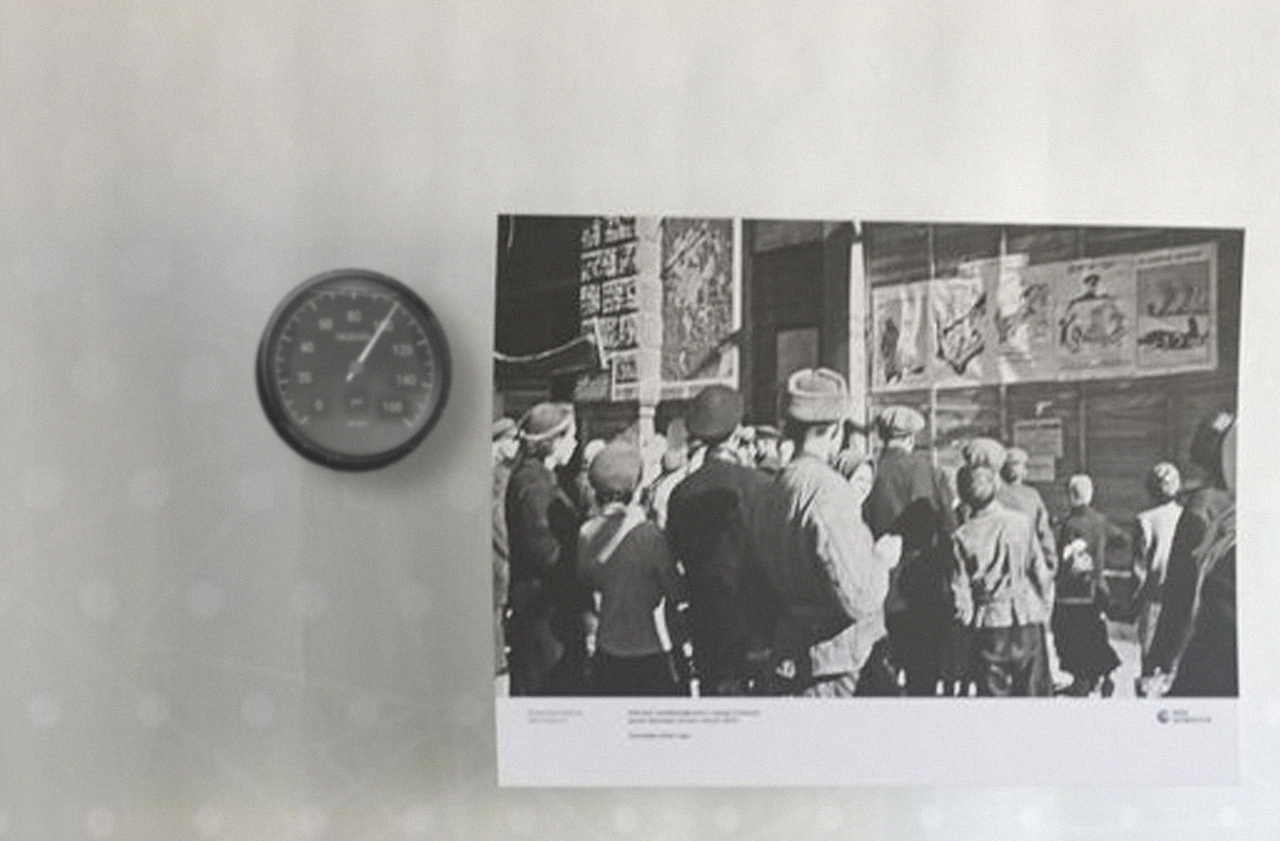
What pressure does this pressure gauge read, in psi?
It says 100 psi
